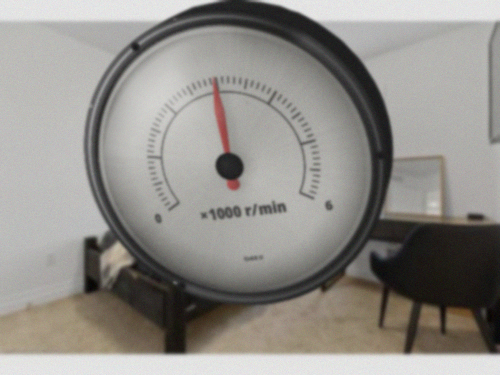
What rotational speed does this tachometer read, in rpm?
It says 3000 rpm
